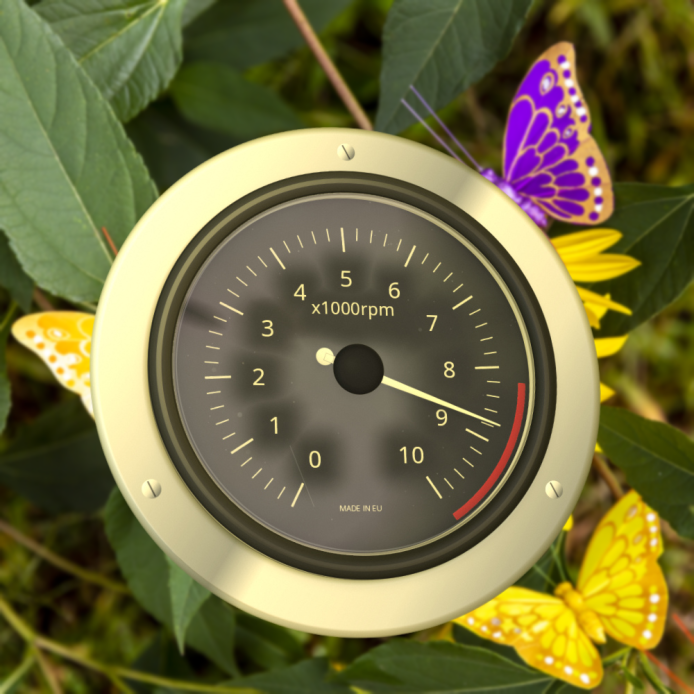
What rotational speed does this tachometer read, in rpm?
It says 8800 rpm
